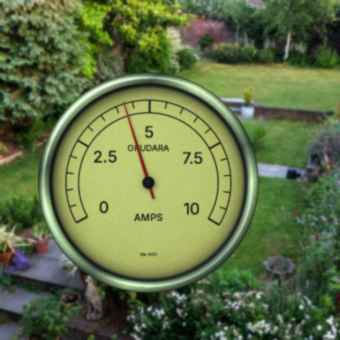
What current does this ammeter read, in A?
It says 4.25 A
